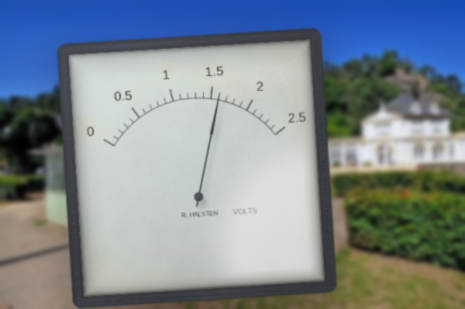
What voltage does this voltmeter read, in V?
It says 1.6 V
